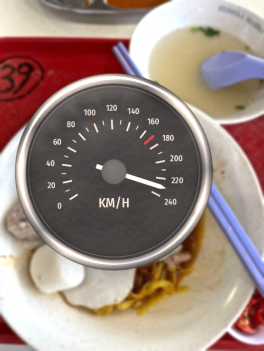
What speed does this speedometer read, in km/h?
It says 230 km/h
